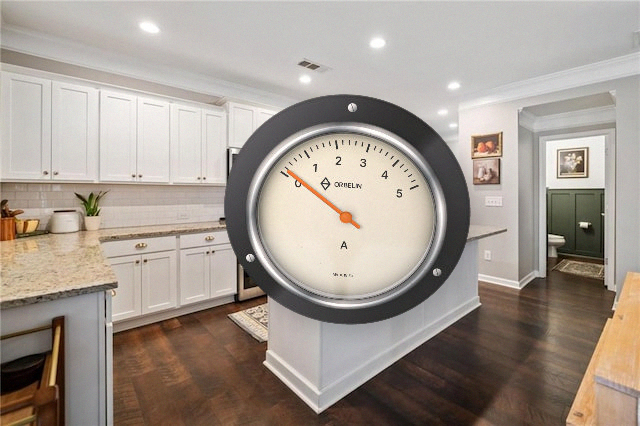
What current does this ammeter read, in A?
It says 0.2 A
